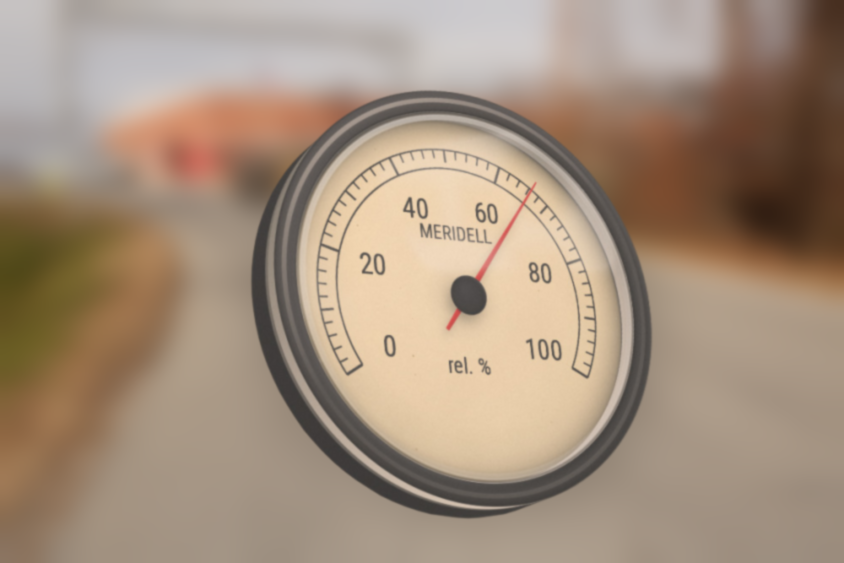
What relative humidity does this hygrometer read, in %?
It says 66 %
